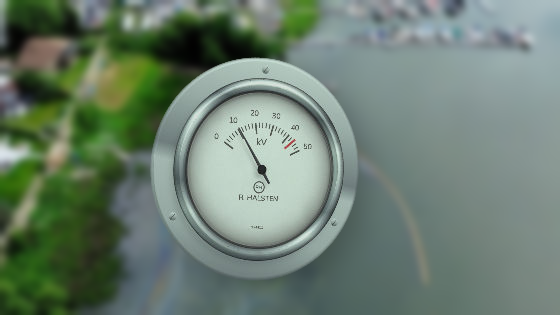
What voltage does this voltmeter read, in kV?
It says 10 kV
